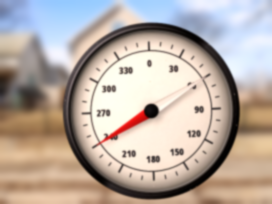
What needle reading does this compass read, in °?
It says 240 °
